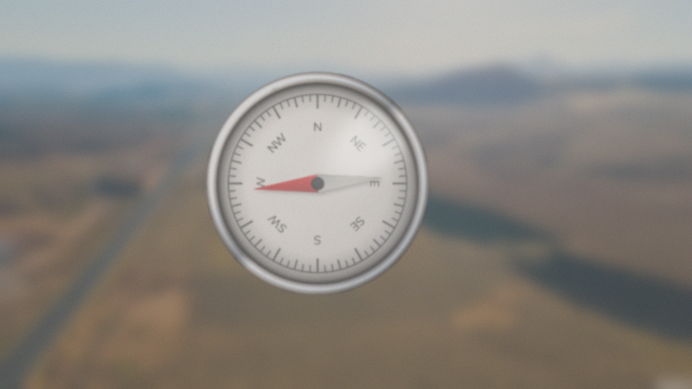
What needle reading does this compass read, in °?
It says 265 °
